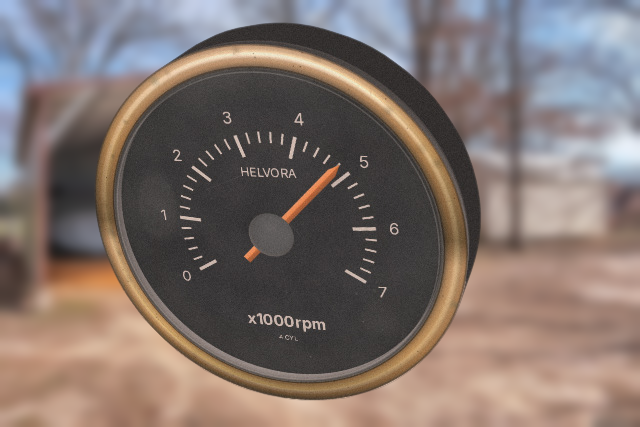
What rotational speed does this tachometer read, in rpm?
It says 4800 rpm
